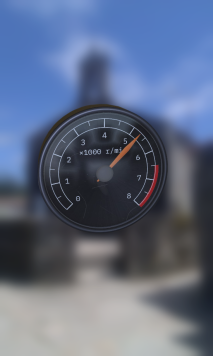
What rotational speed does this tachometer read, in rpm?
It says 5250 rpm
